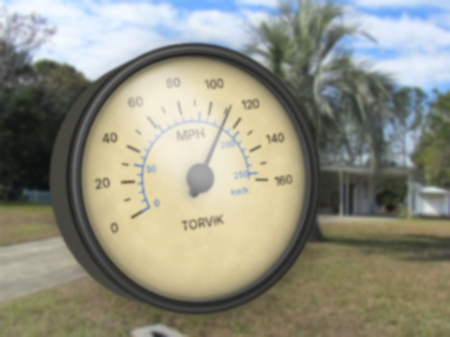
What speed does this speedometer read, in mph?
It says 110 mph
